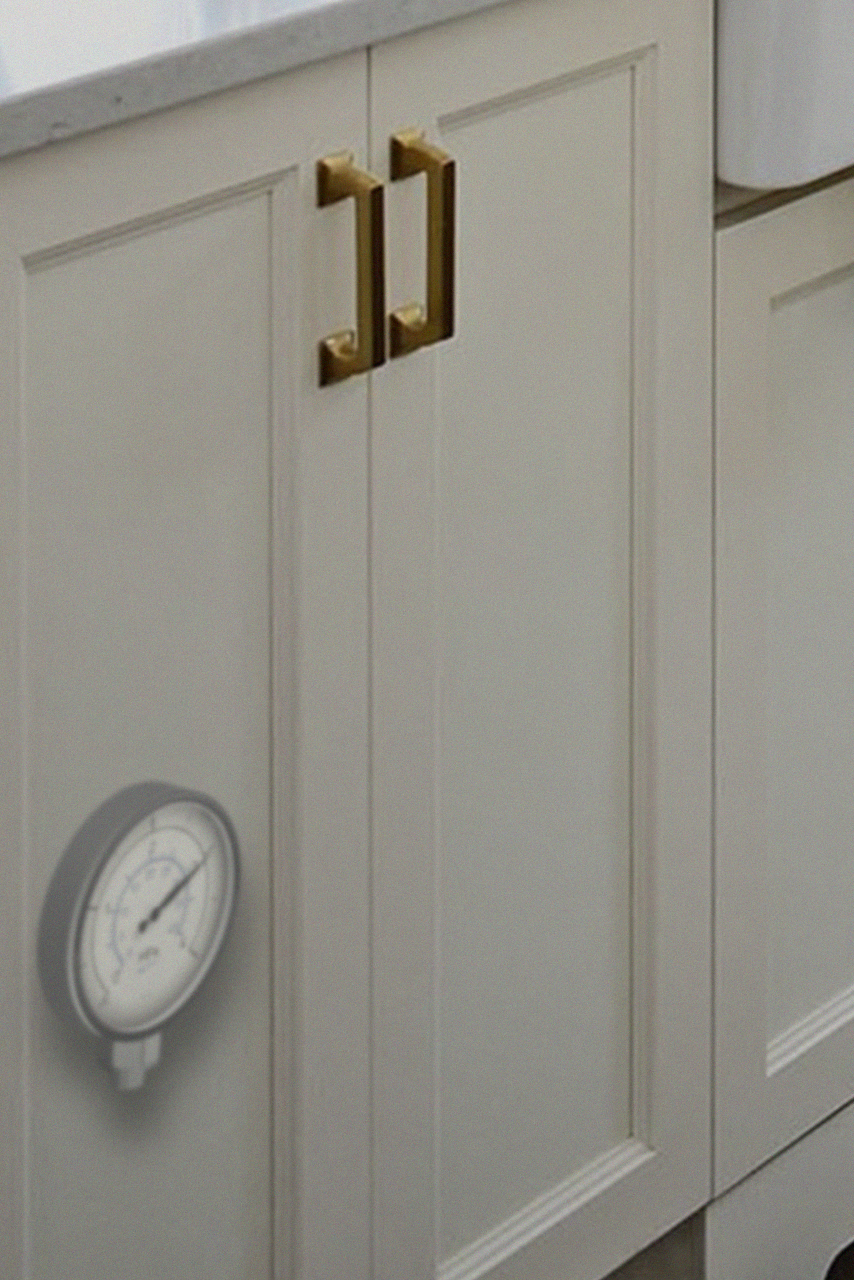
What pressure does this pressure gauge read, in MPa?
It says 3 MPa
